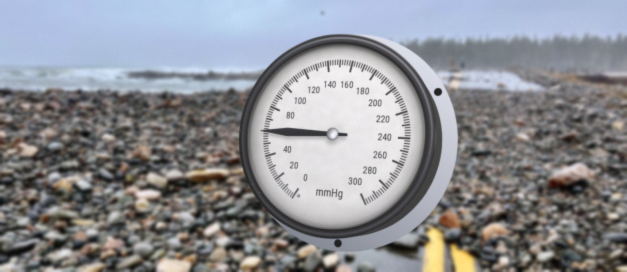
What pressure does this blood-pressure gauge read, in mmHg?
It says 60 mmHg
